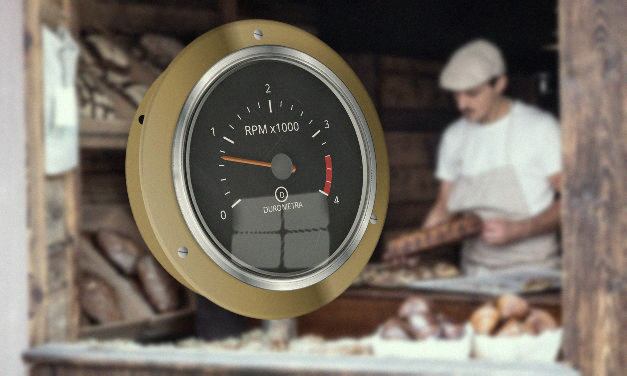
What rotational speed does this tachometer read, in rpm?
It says 700 rpm
